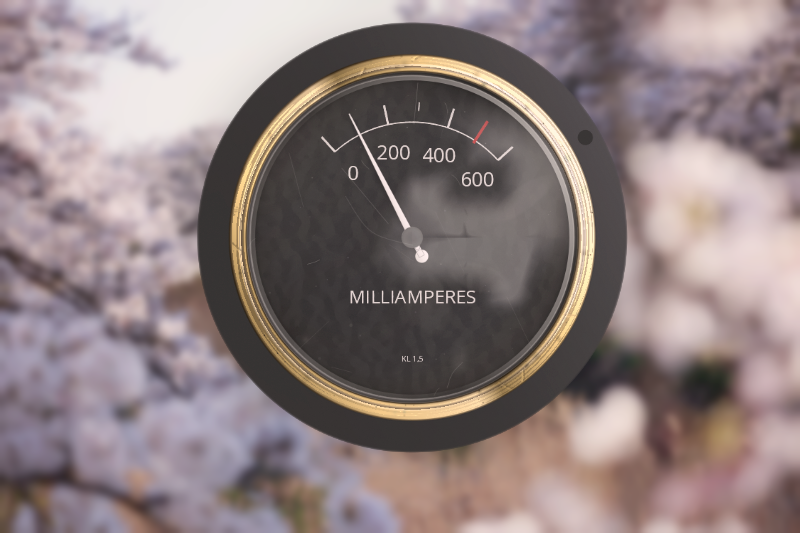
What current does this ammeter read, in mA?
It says 100 mA
